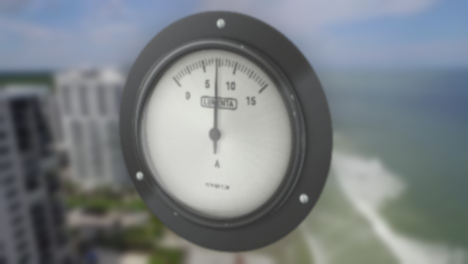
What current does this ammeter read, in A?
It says 7.5 A
